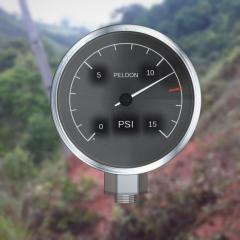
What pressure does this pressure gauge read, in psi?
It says 11 psi
